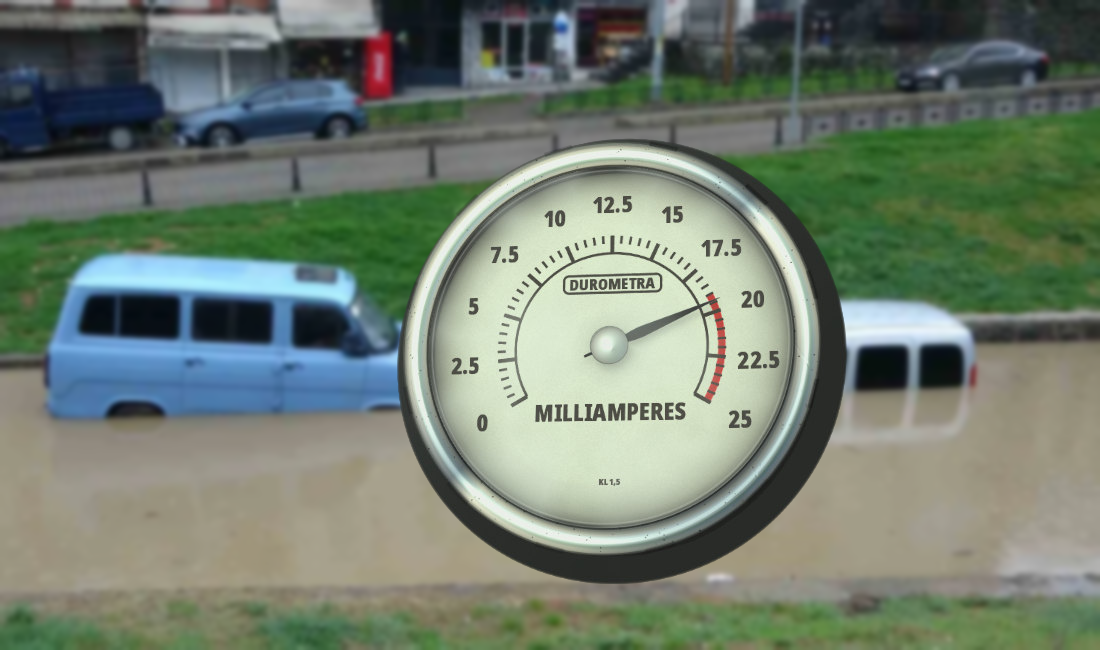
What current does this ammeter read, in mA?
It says 19.5 mA
